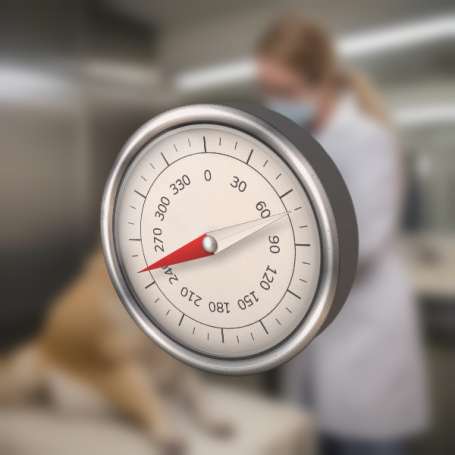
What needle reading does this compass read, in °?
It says 250 °
